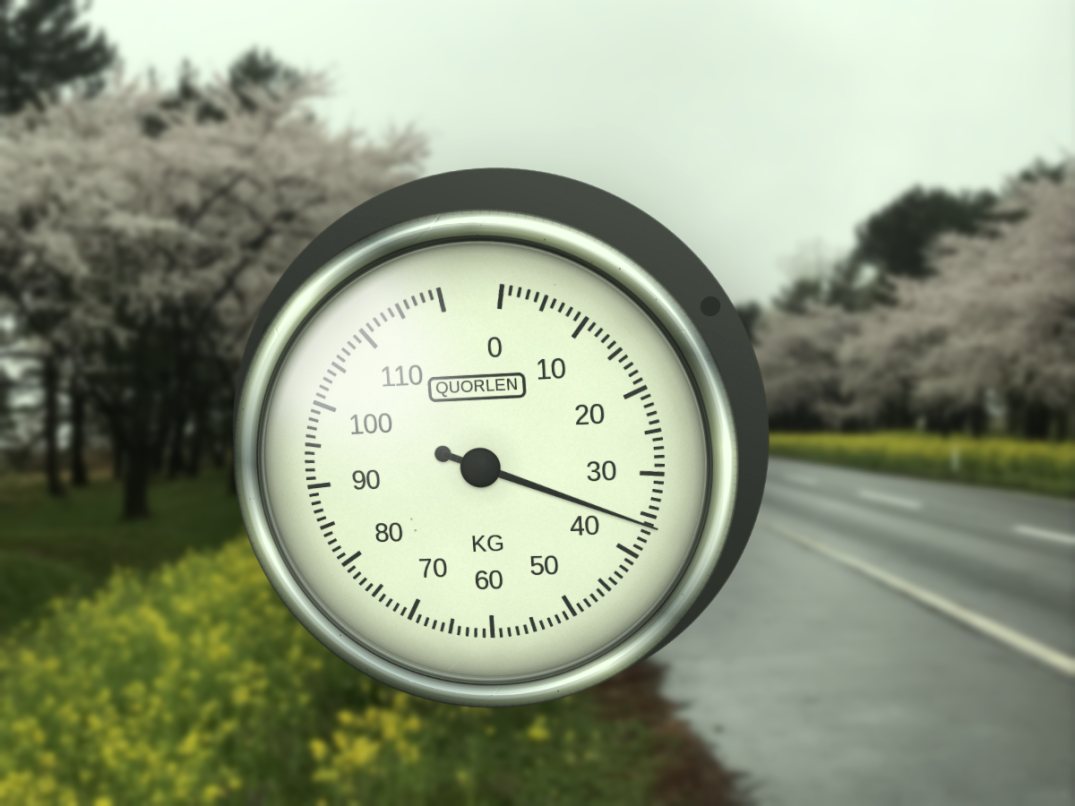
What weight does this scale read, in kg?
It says 36 kg
